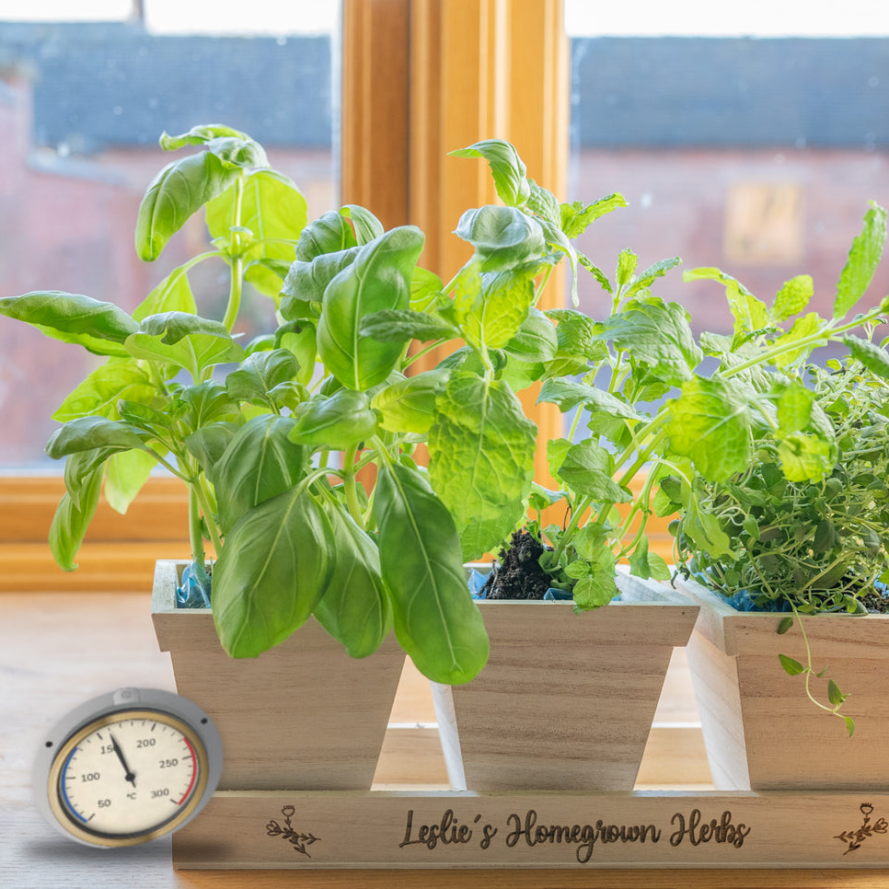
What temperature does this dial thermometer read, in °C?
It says 160 °C
